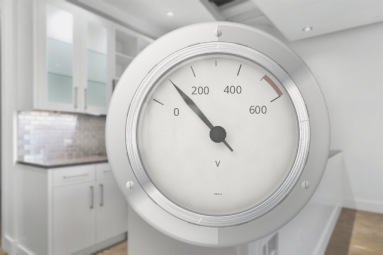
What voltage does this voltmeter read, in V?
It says 100 V
